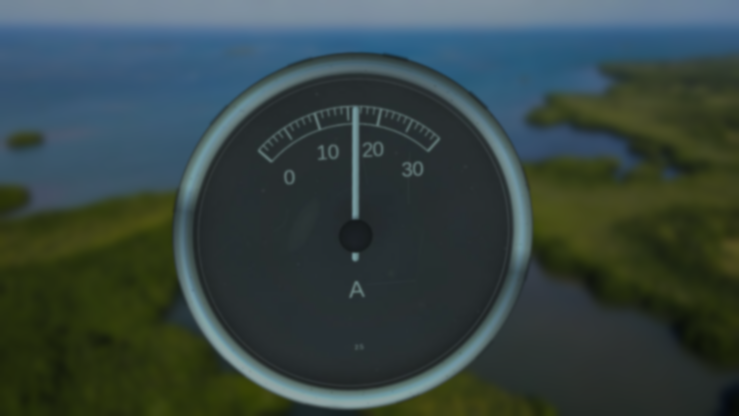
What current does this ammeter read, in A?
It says 16 A
